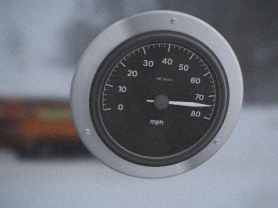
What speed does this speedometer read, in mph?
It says 74 mph
